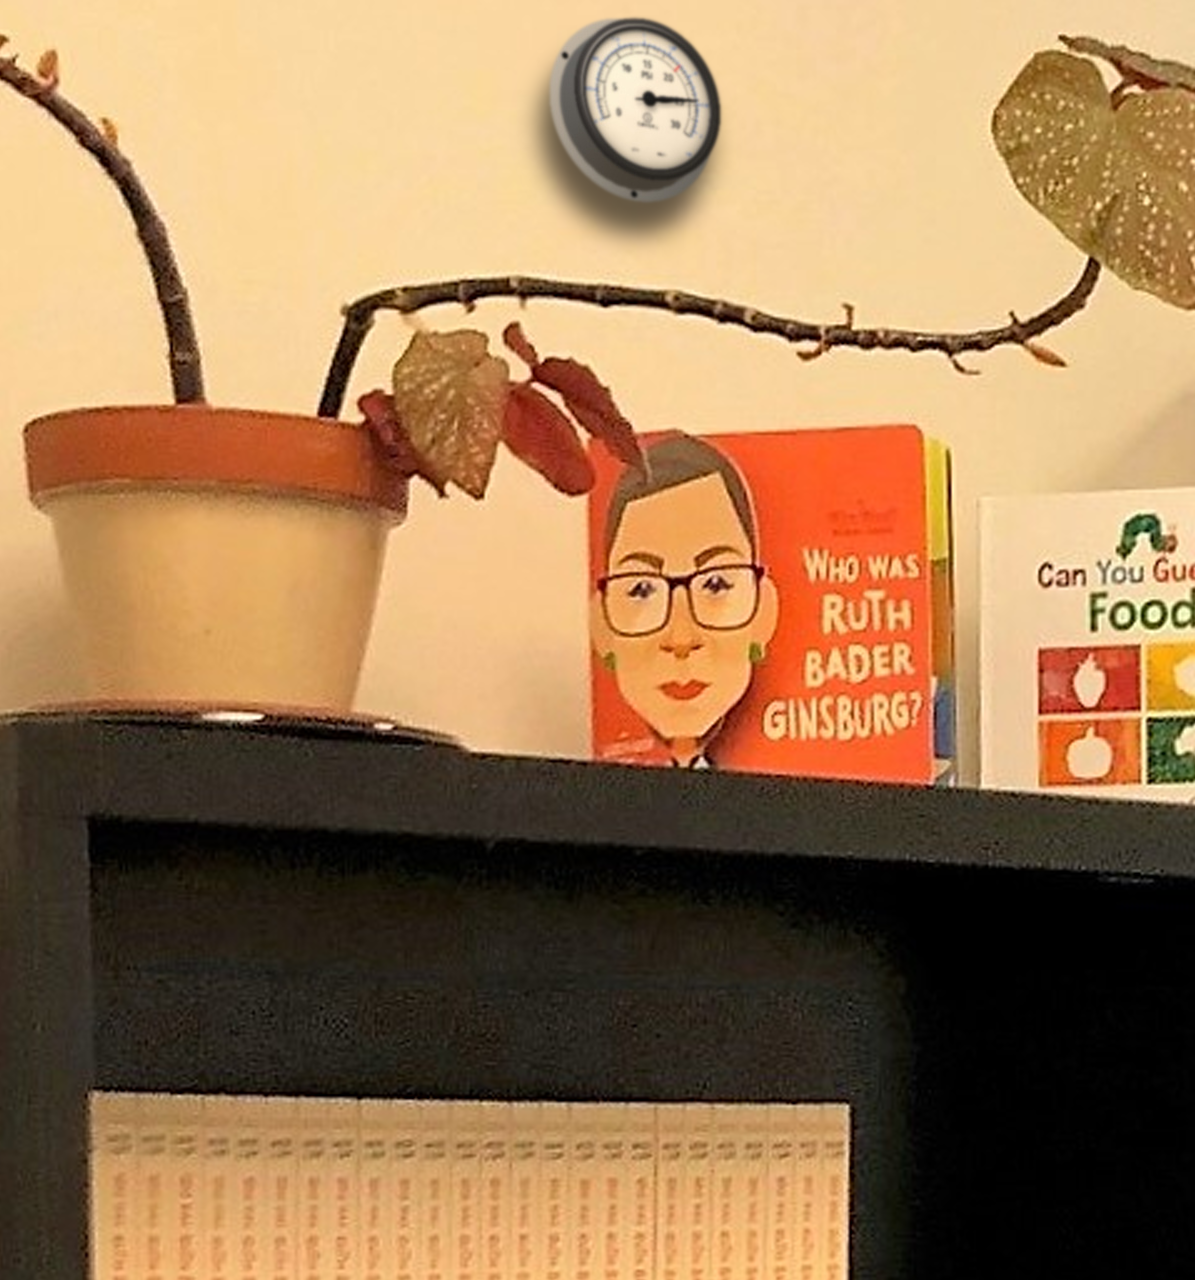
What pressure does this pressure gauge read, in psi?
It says 25 psi
